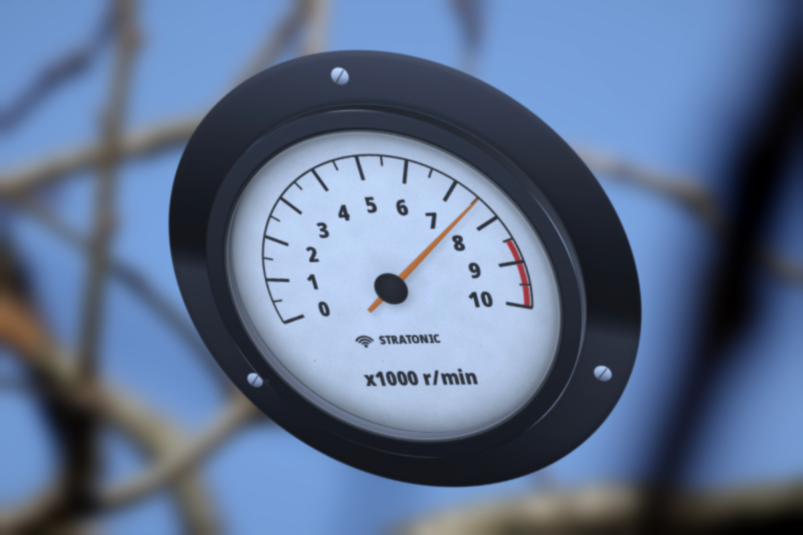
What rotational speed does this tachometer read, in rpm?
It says 7500 rpm
